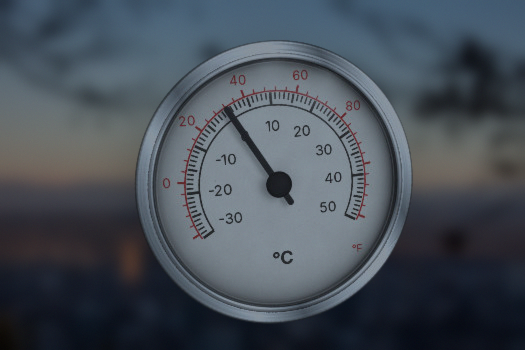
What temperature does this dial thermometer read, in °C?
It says 0 °C
